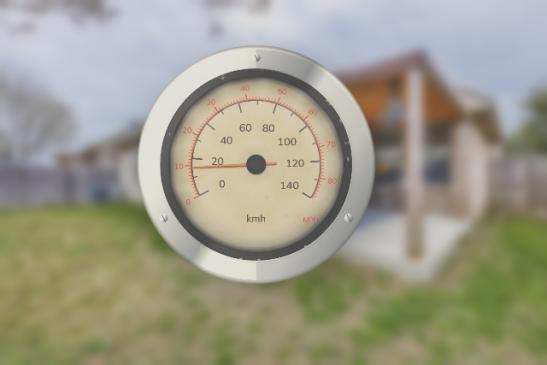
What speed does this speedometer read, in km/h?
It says 15 km/h
